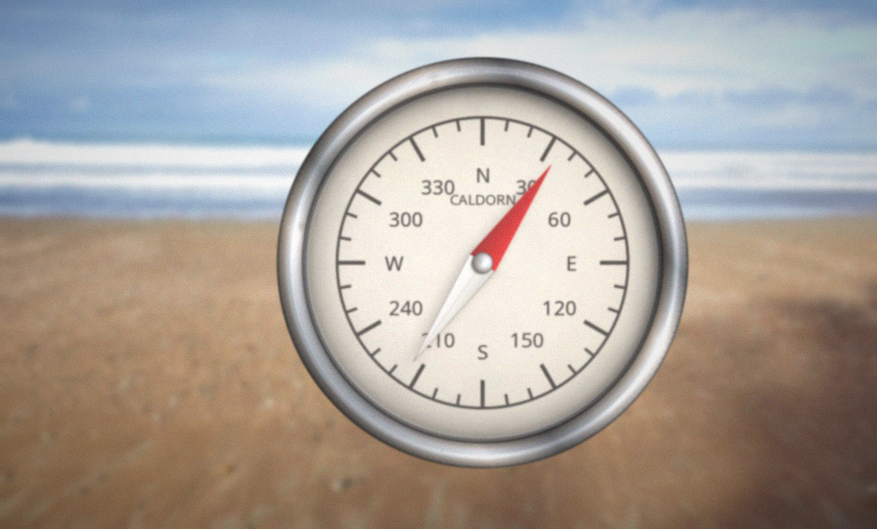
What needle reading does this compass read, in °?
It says 35 °
